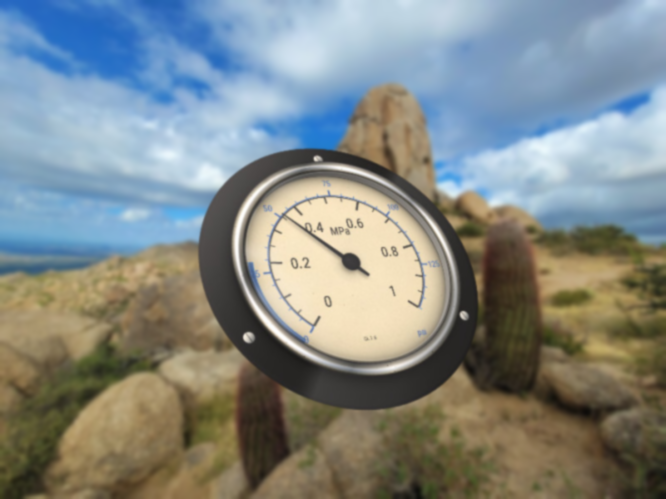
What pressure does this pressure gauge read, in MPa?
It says 0.35 MPa
